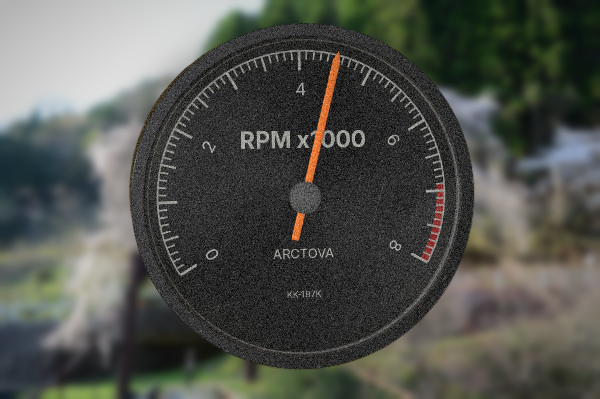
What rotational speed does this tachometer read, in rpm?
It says 4500 rpm
